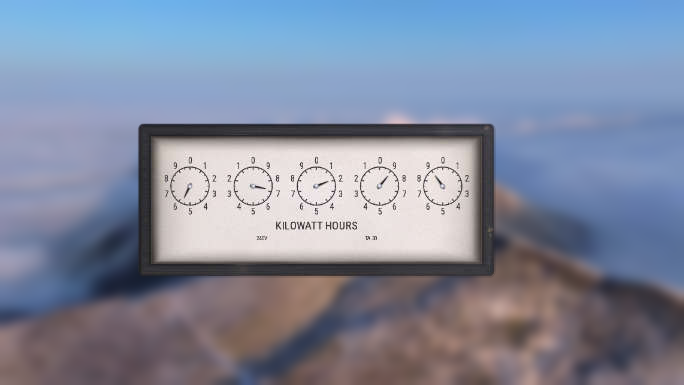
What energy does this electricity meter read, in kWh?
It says 57189 kWh
